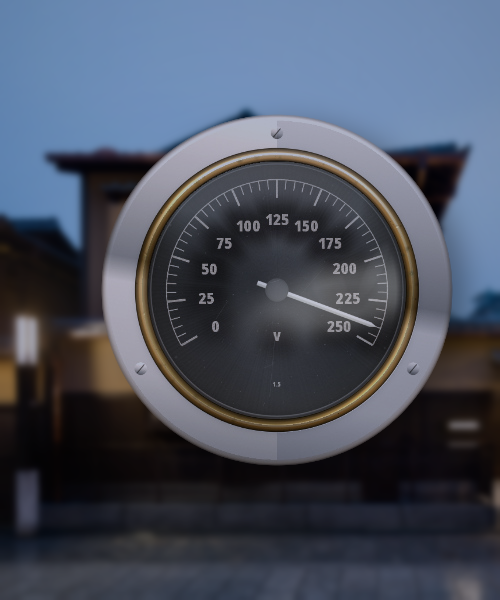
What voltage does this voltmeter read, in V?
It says 240 V
